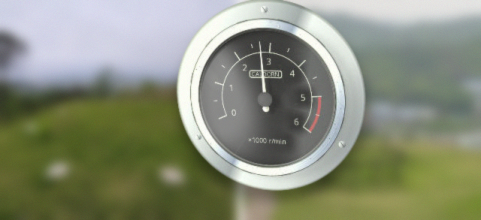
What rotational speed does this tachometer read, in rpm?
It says 2750 rpm
